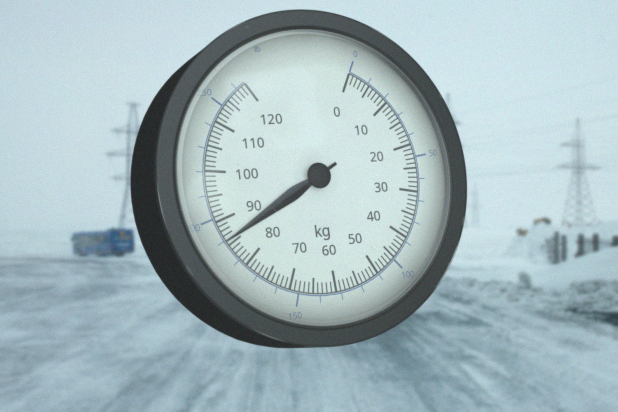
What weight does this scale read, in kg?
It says 86 kg
